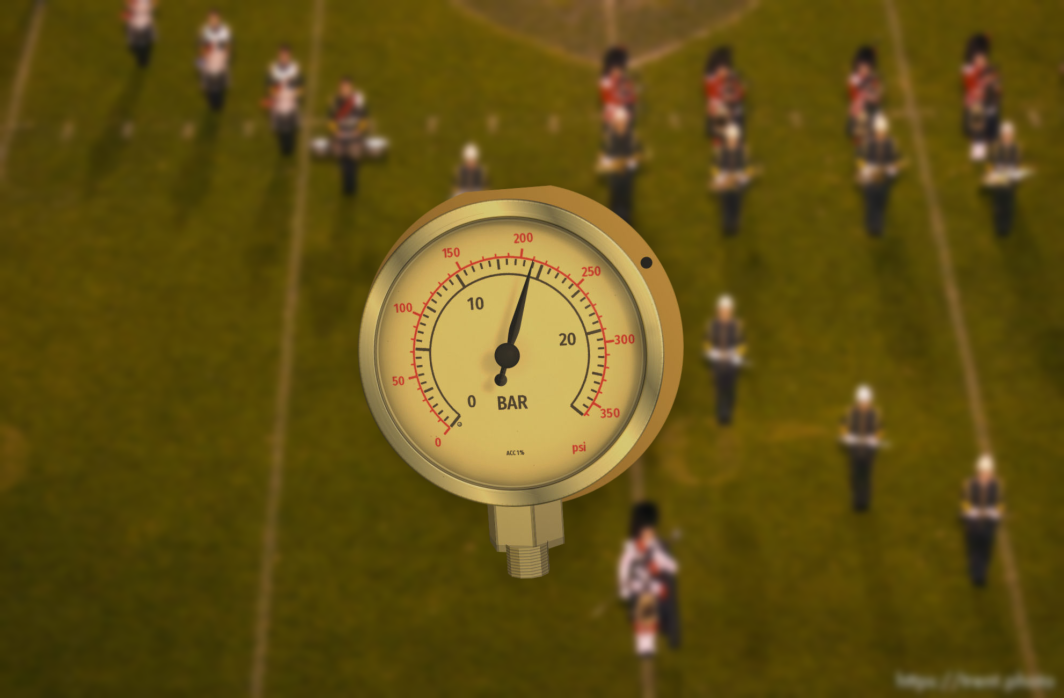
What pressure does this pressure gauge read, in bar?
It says 14.5 bar
